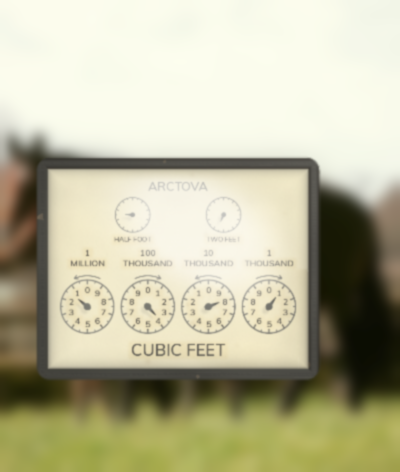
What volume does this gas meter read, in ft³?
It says 138100 ft³
